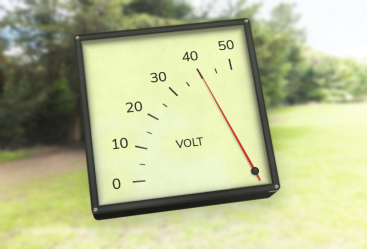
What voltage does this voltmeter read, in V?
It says 40 V
